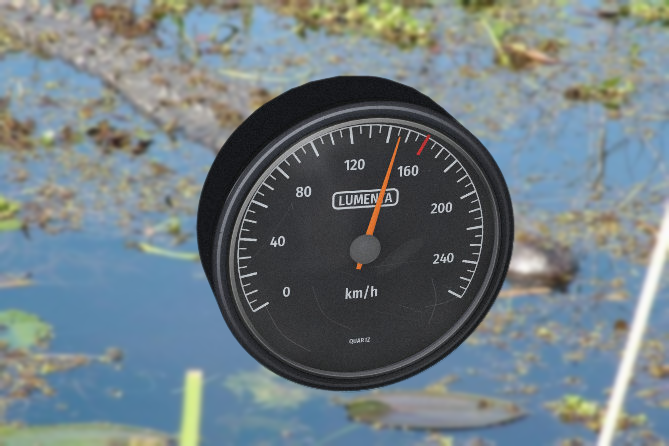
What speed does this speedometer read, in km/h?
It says 145 km/h
